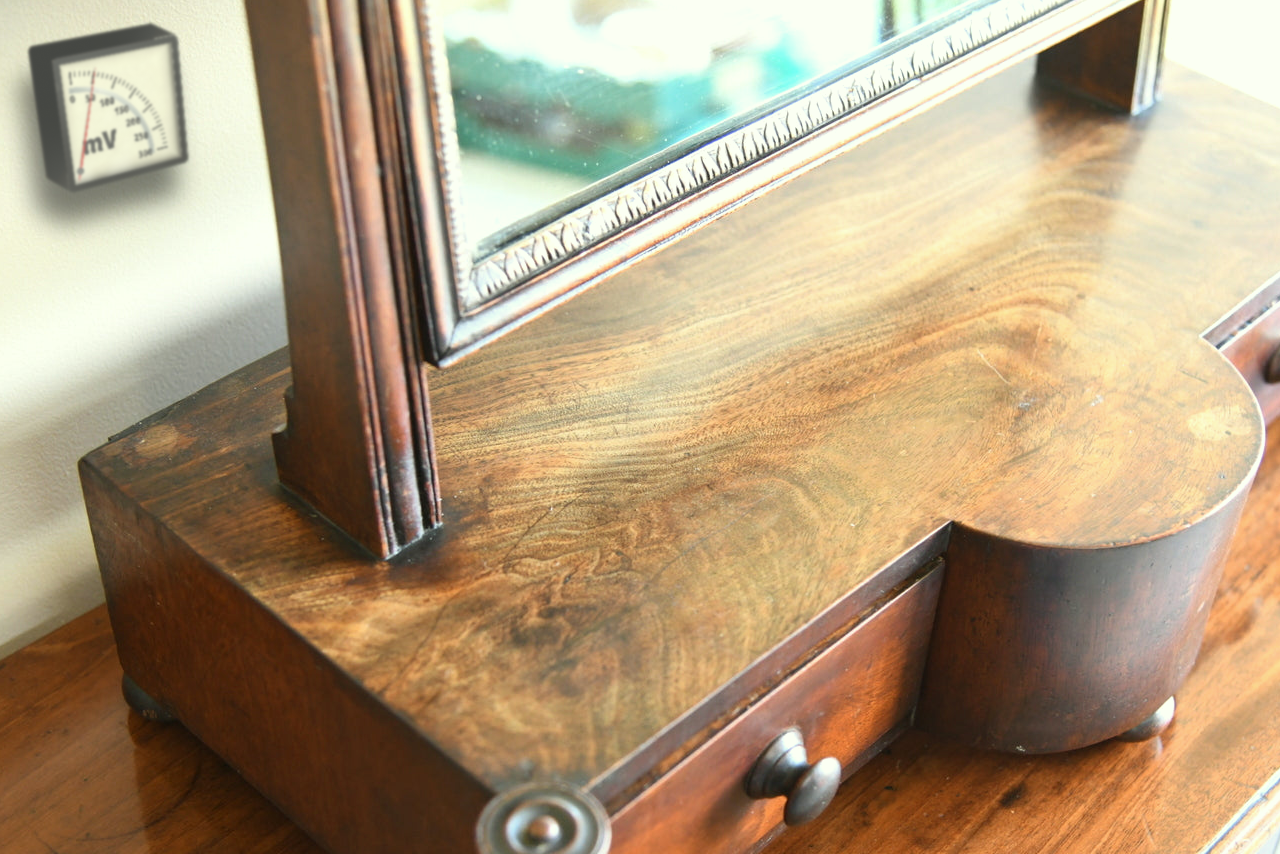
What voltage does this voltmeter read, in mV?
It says 50 mV
